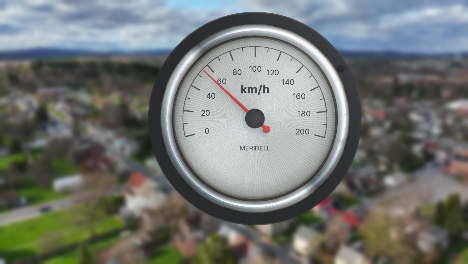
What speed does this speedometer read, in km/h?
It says 55 km/h
